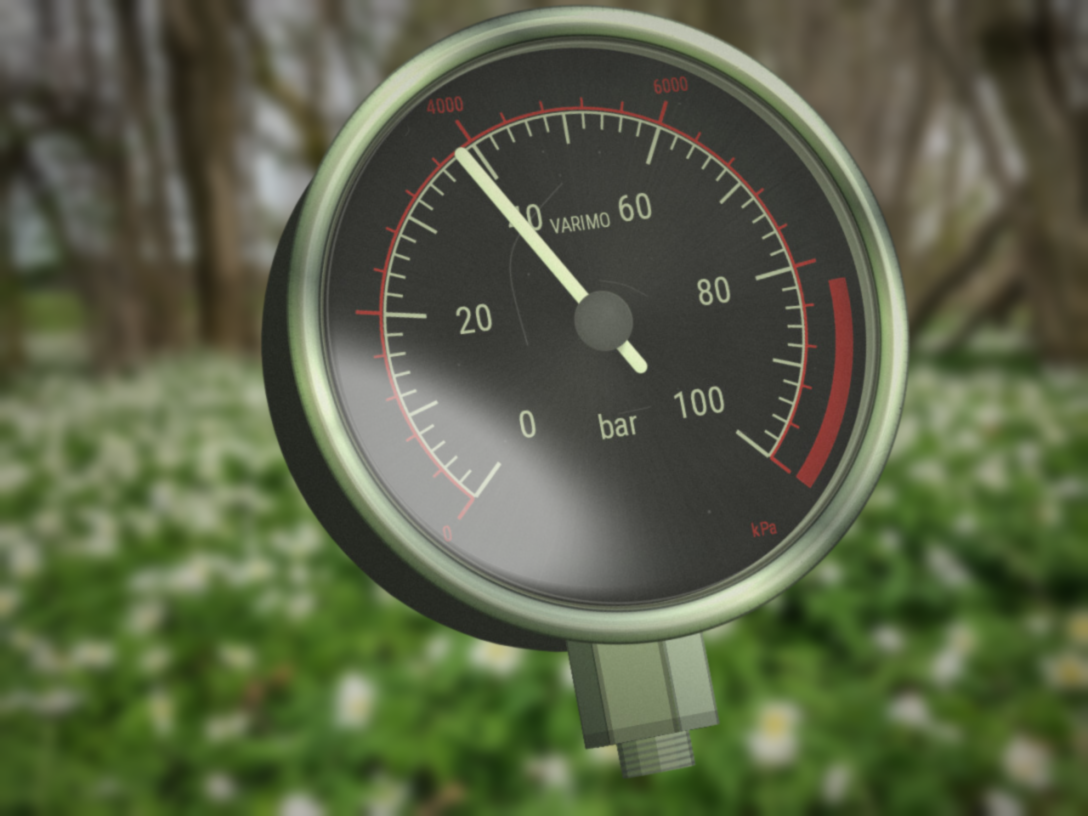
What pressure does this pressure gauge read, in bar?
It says 38 bar
